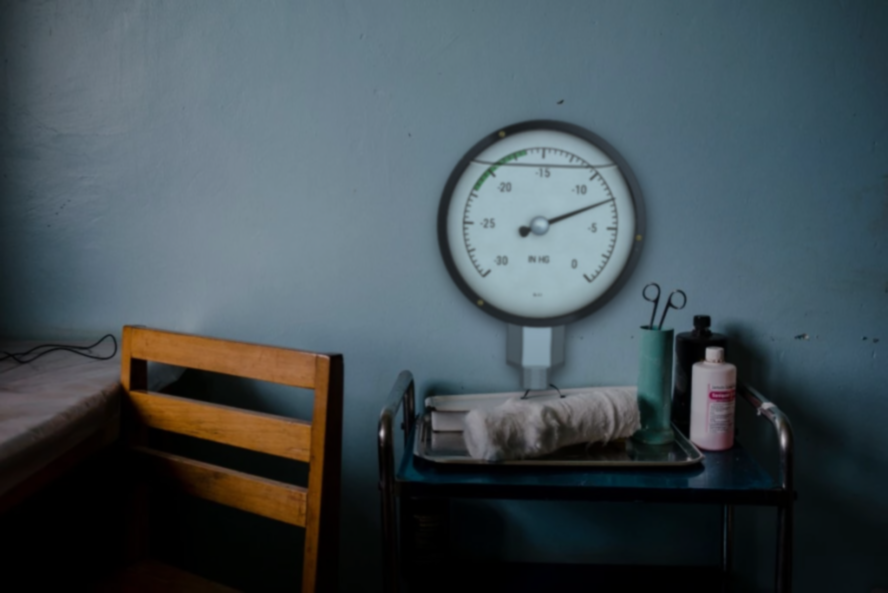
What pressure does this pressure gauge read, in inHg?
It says -7.5 inHg
